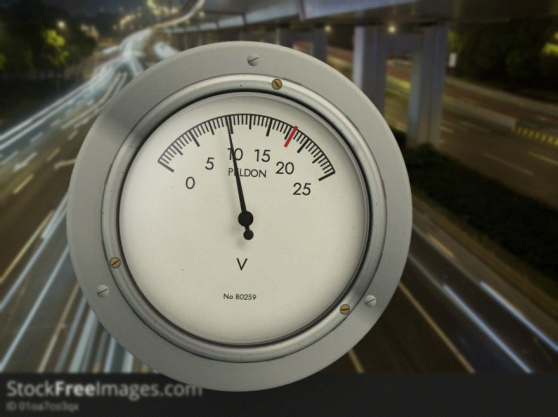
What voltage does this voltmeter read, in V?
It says 9.5 V
